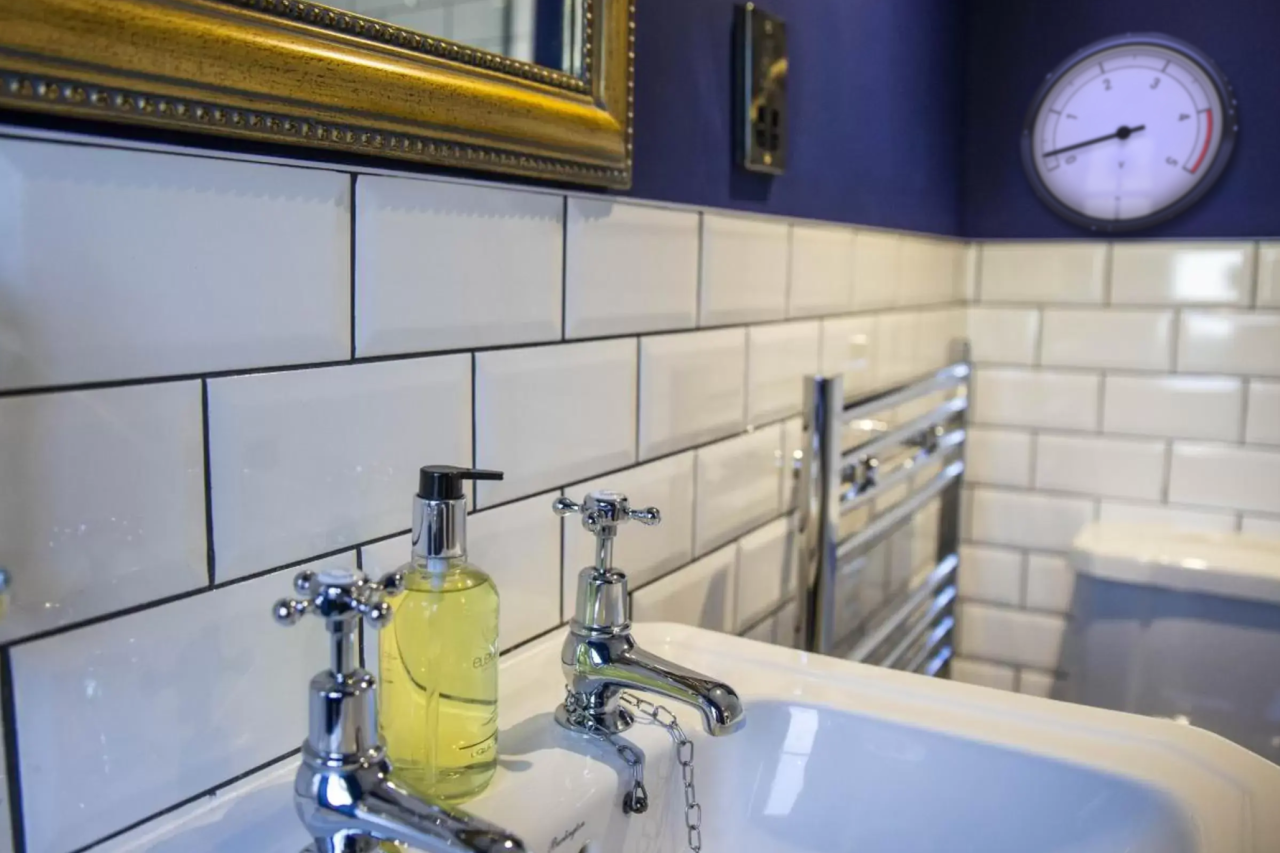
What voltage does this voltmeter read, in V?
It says 0.25 V
